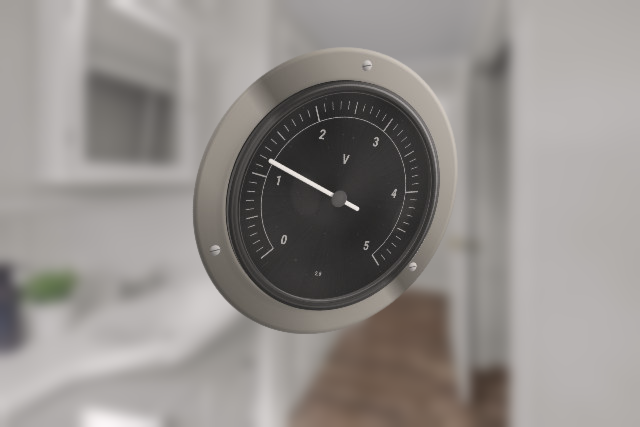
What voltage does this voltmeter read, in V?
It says 1.2 V
